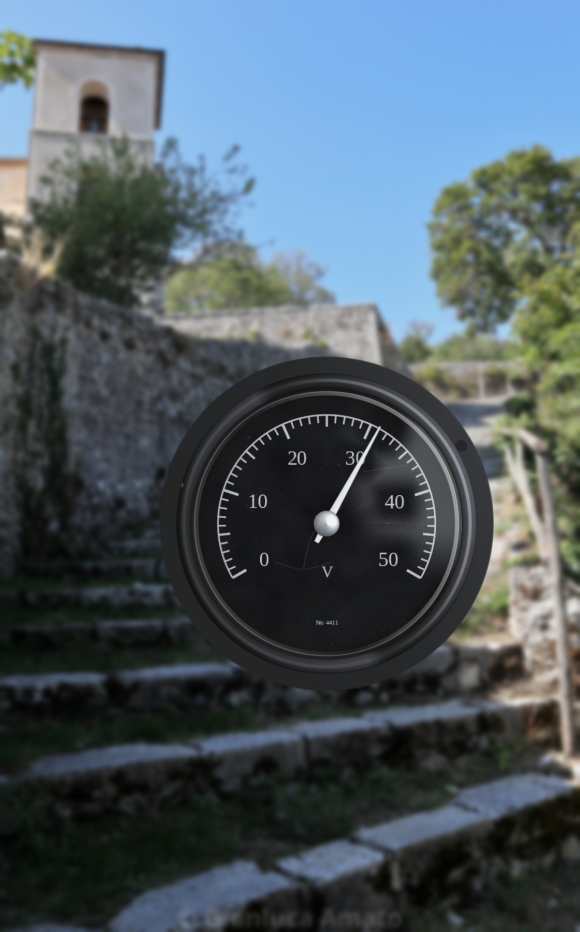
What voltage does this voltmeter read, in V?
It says 31 V
